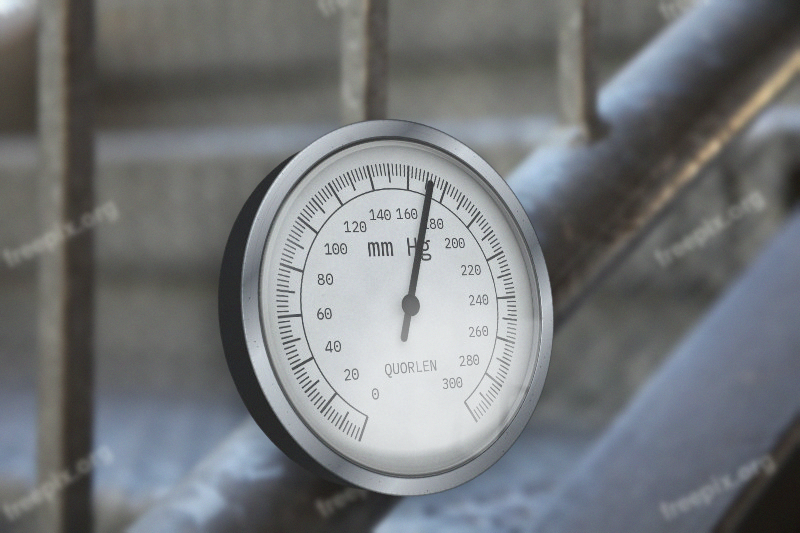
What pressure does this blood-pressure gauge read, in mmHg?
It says 170 mmHg
